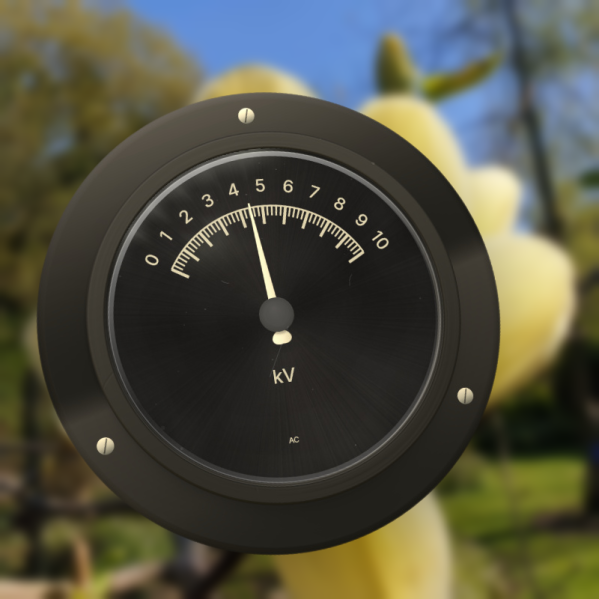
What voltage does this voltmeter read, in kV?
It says 4.4 kV
